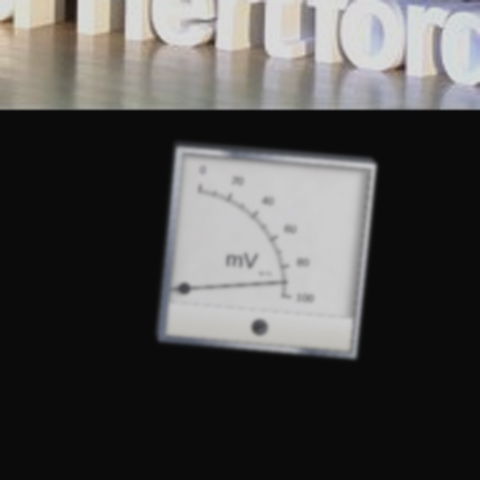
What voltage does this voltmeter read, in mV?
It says 90 mV
